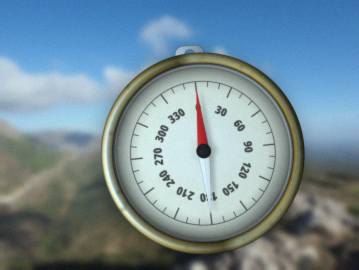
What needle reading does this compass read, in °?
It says 0 °
